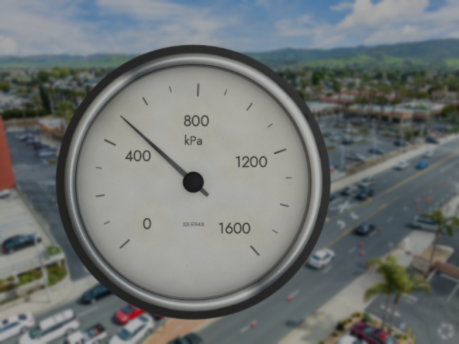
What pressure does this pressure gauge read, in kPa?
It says 500 kPa
